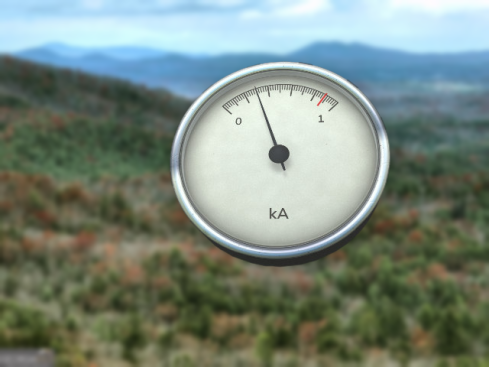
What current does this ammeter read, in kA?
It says 0.3 kA
